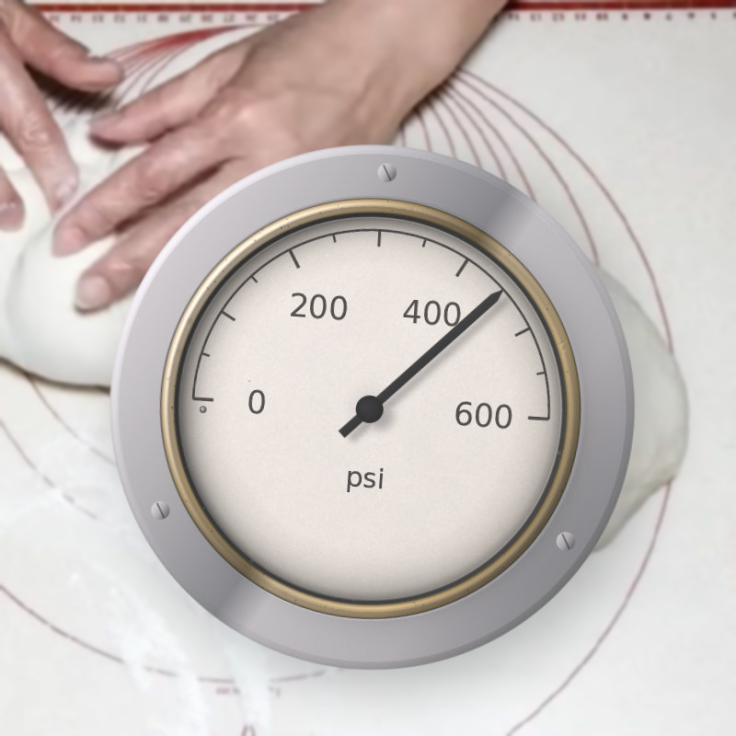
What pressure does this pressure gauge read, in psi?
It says 450 psi
